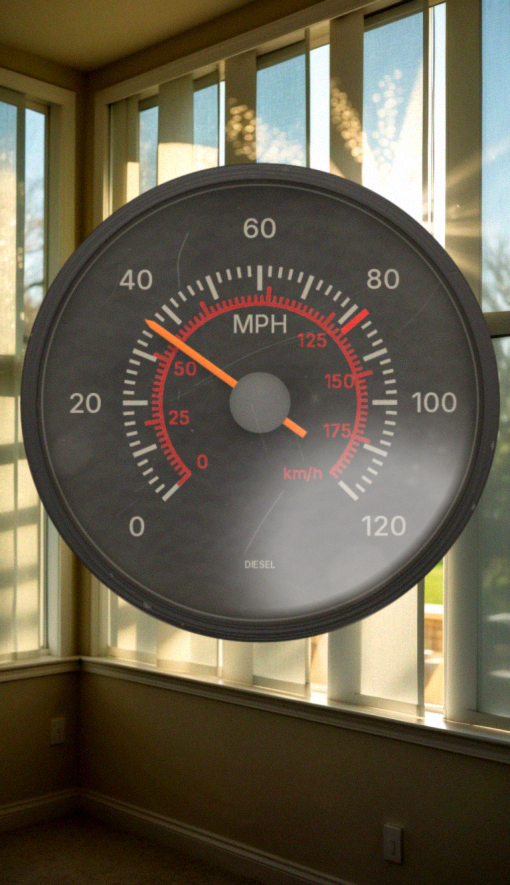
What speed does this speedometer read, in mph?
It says 36 mph
